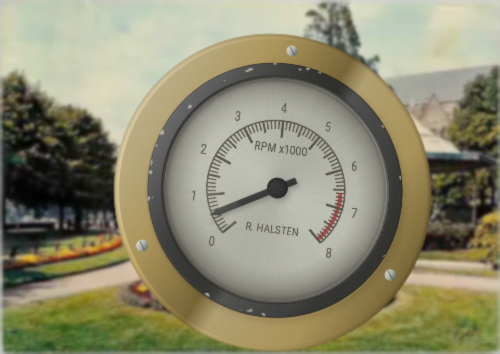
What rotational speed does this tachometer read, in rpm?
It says 500 rpm
